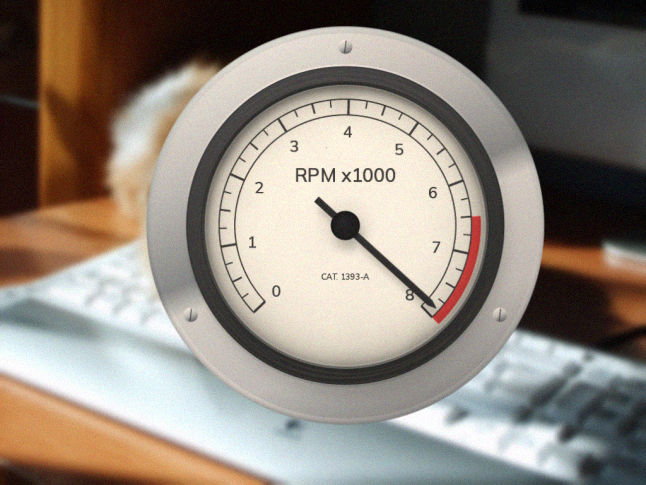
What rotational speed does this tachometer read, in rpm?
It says 7875 rpm
